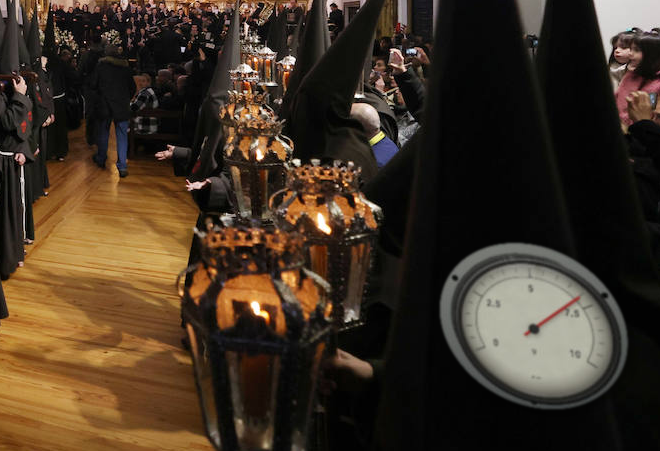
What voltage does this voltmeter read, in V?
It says 7 V
